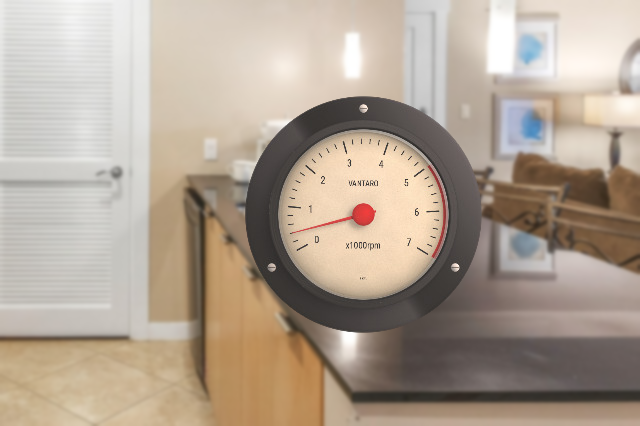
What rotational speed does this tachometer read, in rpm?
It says 400 rpm
